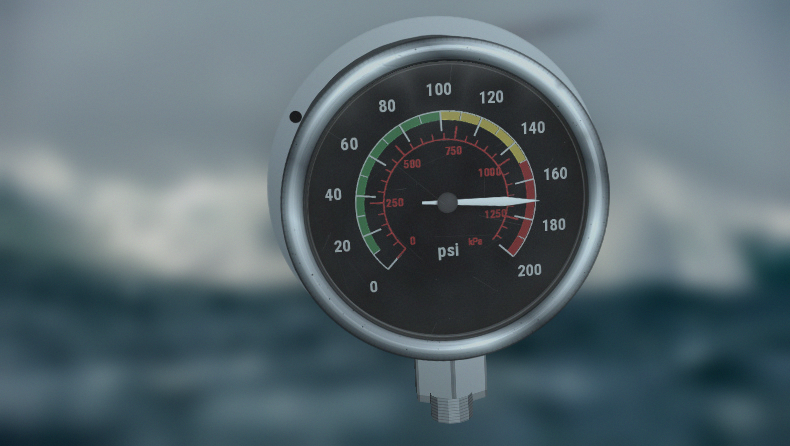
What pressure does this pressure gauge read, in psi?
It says 170 psi
